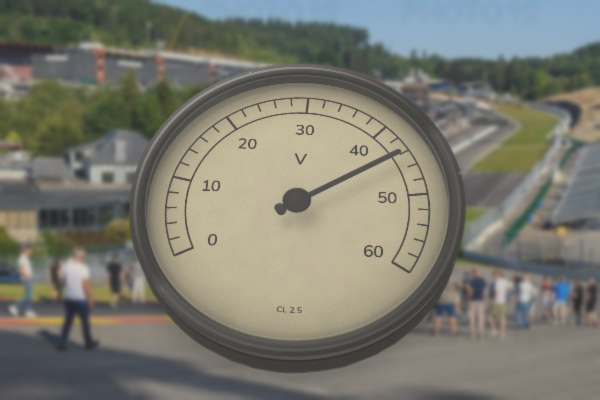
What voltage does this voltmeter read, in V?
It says 44 V
